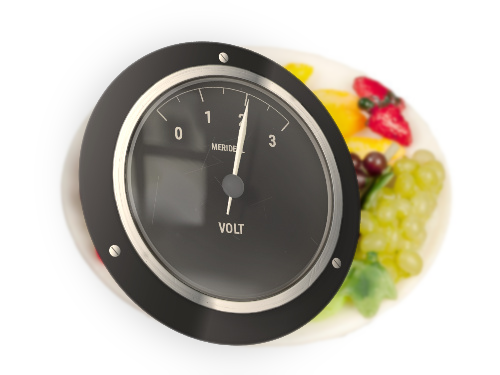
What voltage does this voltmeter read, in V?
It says 2 V
